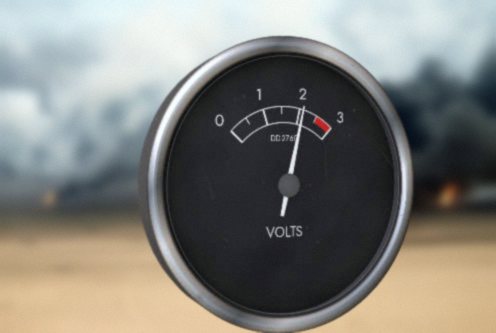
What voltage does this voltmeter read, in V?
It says 2 V
